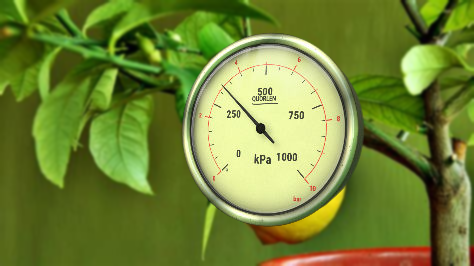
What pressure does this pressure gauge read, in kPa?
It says 325 kPa
